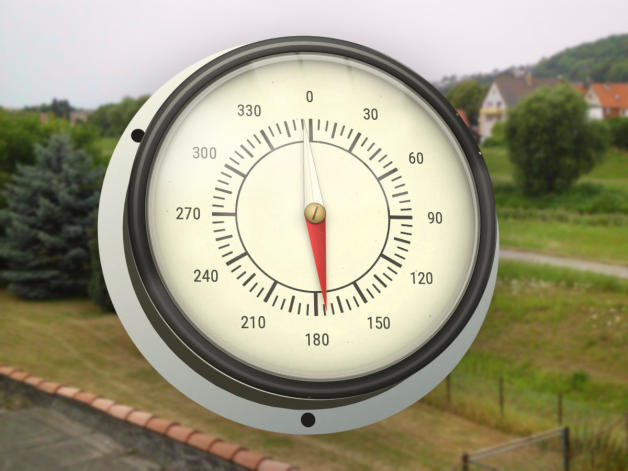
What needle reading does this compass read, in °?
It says 175 °
